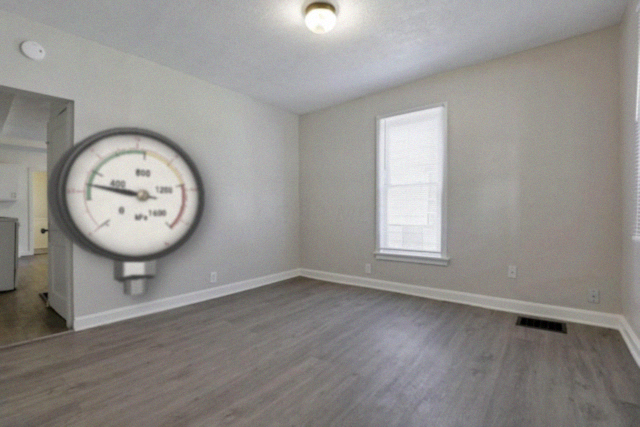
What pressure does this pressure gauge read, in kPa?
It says 300 kPa
